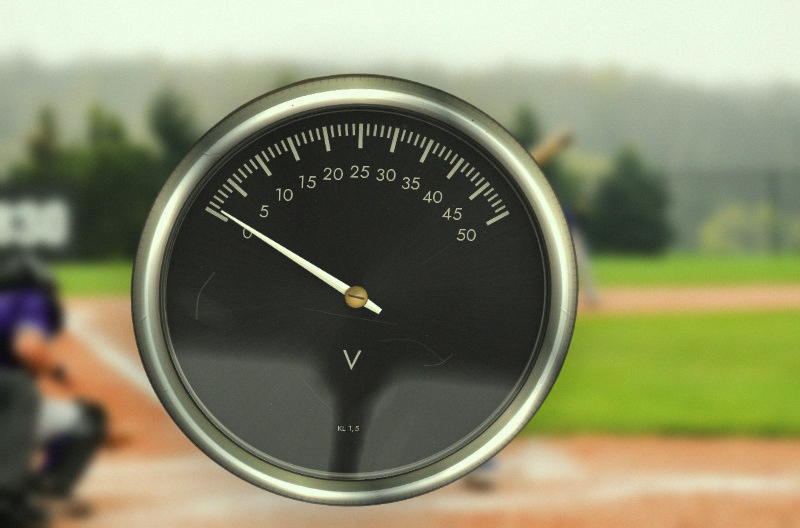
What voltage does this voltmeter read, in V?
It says 1 V
